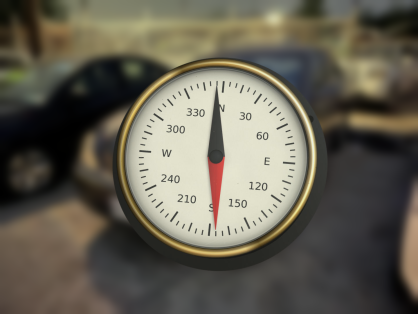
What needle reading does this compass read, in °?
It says 175 °
